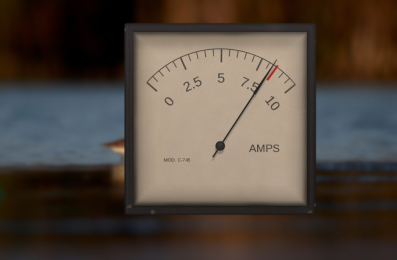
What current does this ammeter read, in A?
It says 8.25 A
